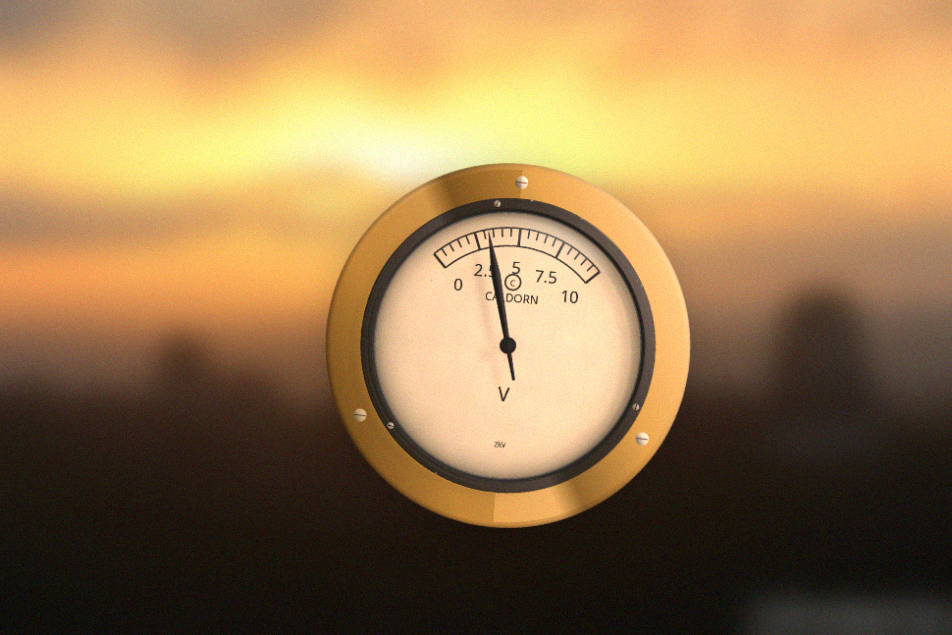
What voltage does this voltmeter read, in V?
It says 3.25 V
